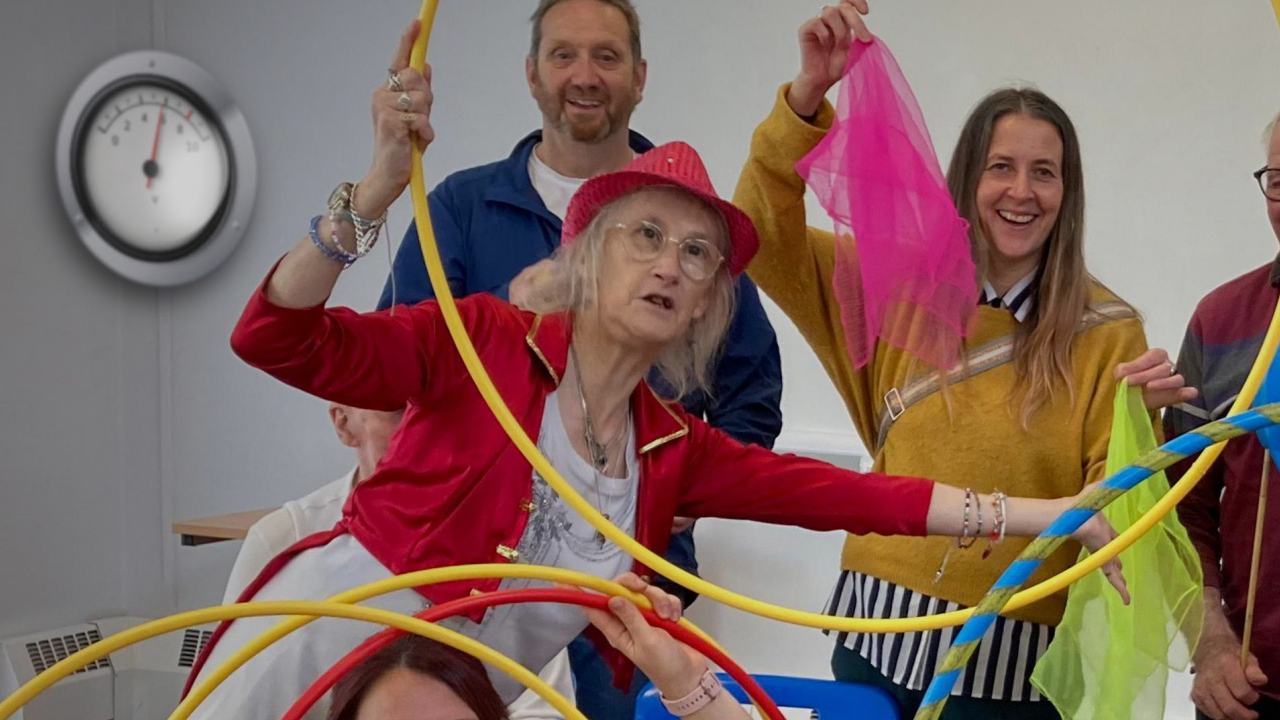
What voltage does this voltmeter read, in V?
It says 6 V
